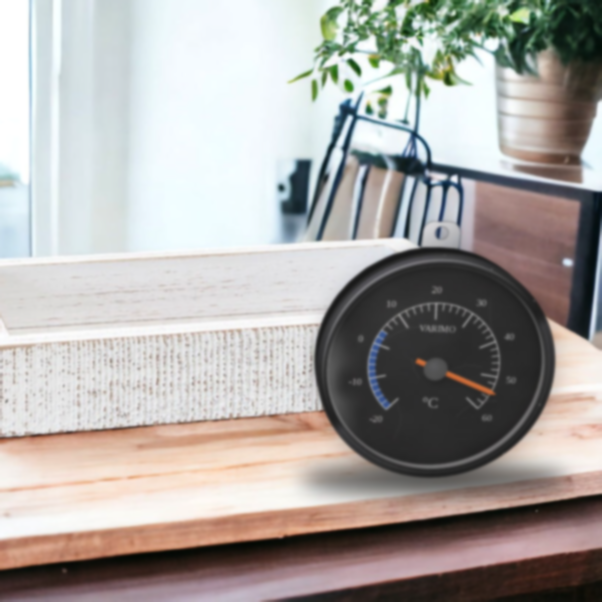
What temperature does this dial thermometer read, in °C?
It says 54 °C
